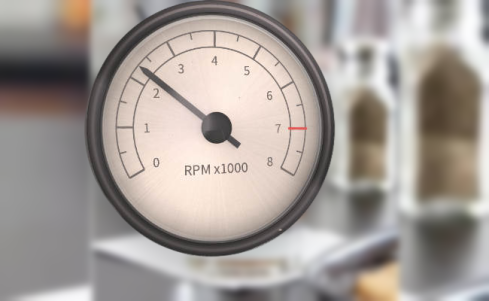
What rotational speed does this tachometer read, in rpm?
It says 2250 rpm
